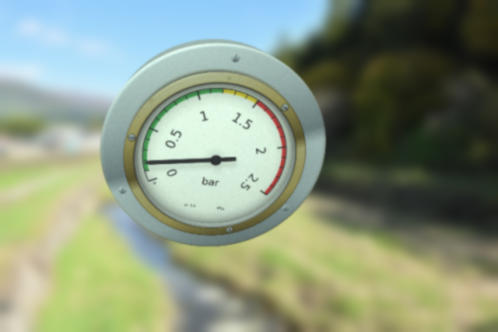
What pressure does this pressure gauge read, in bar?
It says 0.2 bar
